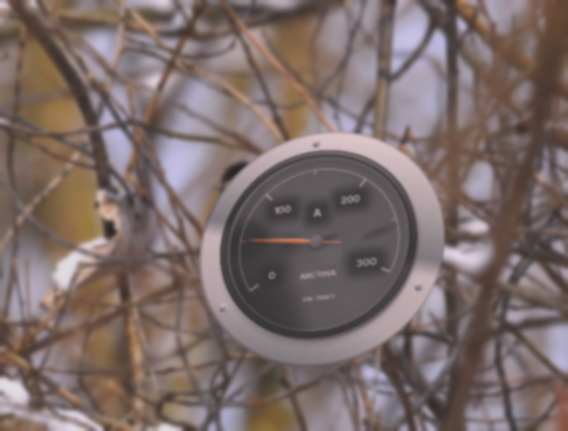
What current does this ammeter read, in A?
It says 50 A
